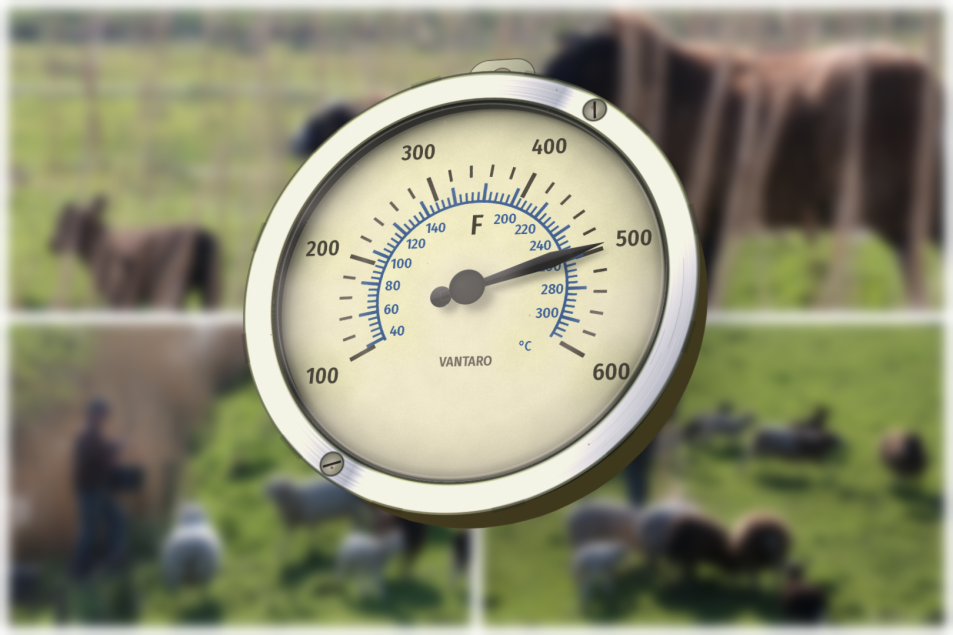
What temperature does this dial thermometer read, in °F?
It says 500 °F
